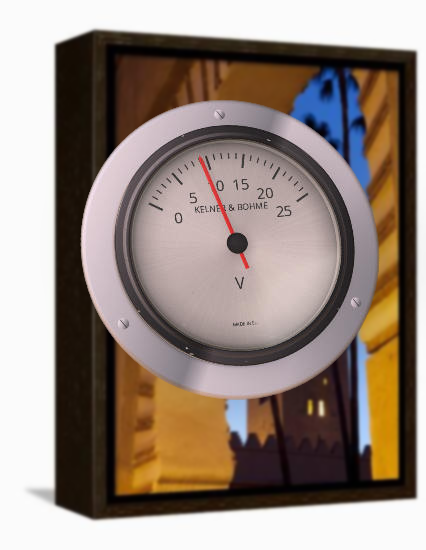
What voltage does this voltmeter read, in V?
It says 9 V
